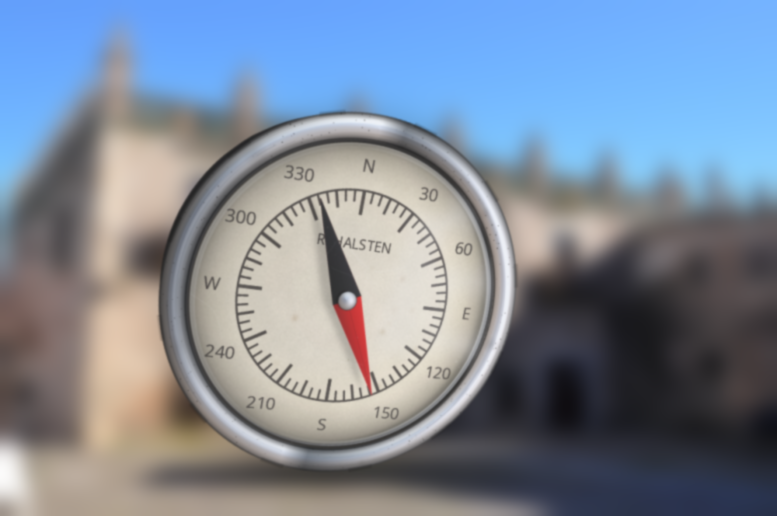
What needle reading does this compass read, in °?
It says 155 °
